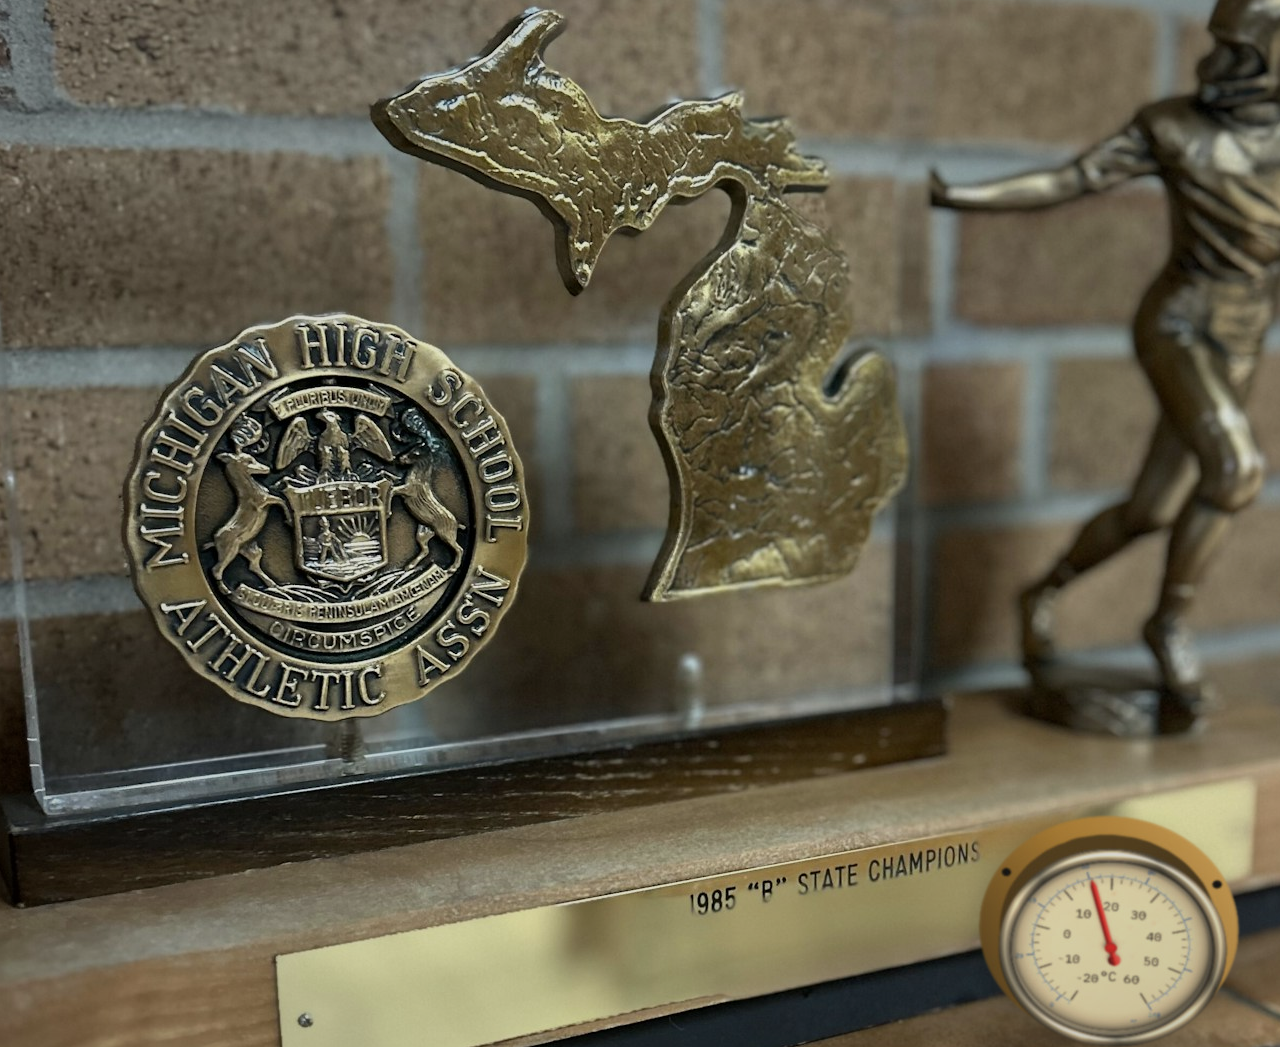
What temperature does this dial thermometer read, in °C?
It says 16 °C
